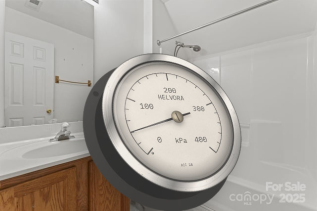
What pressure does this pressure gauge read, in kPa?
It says 40 kPa
